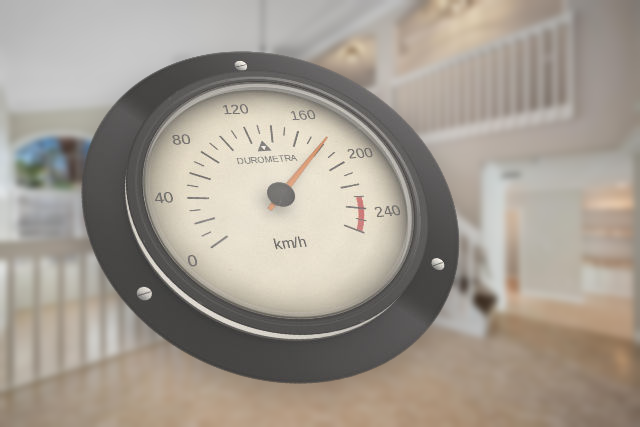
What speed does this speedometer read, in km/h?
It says 180 km/h
